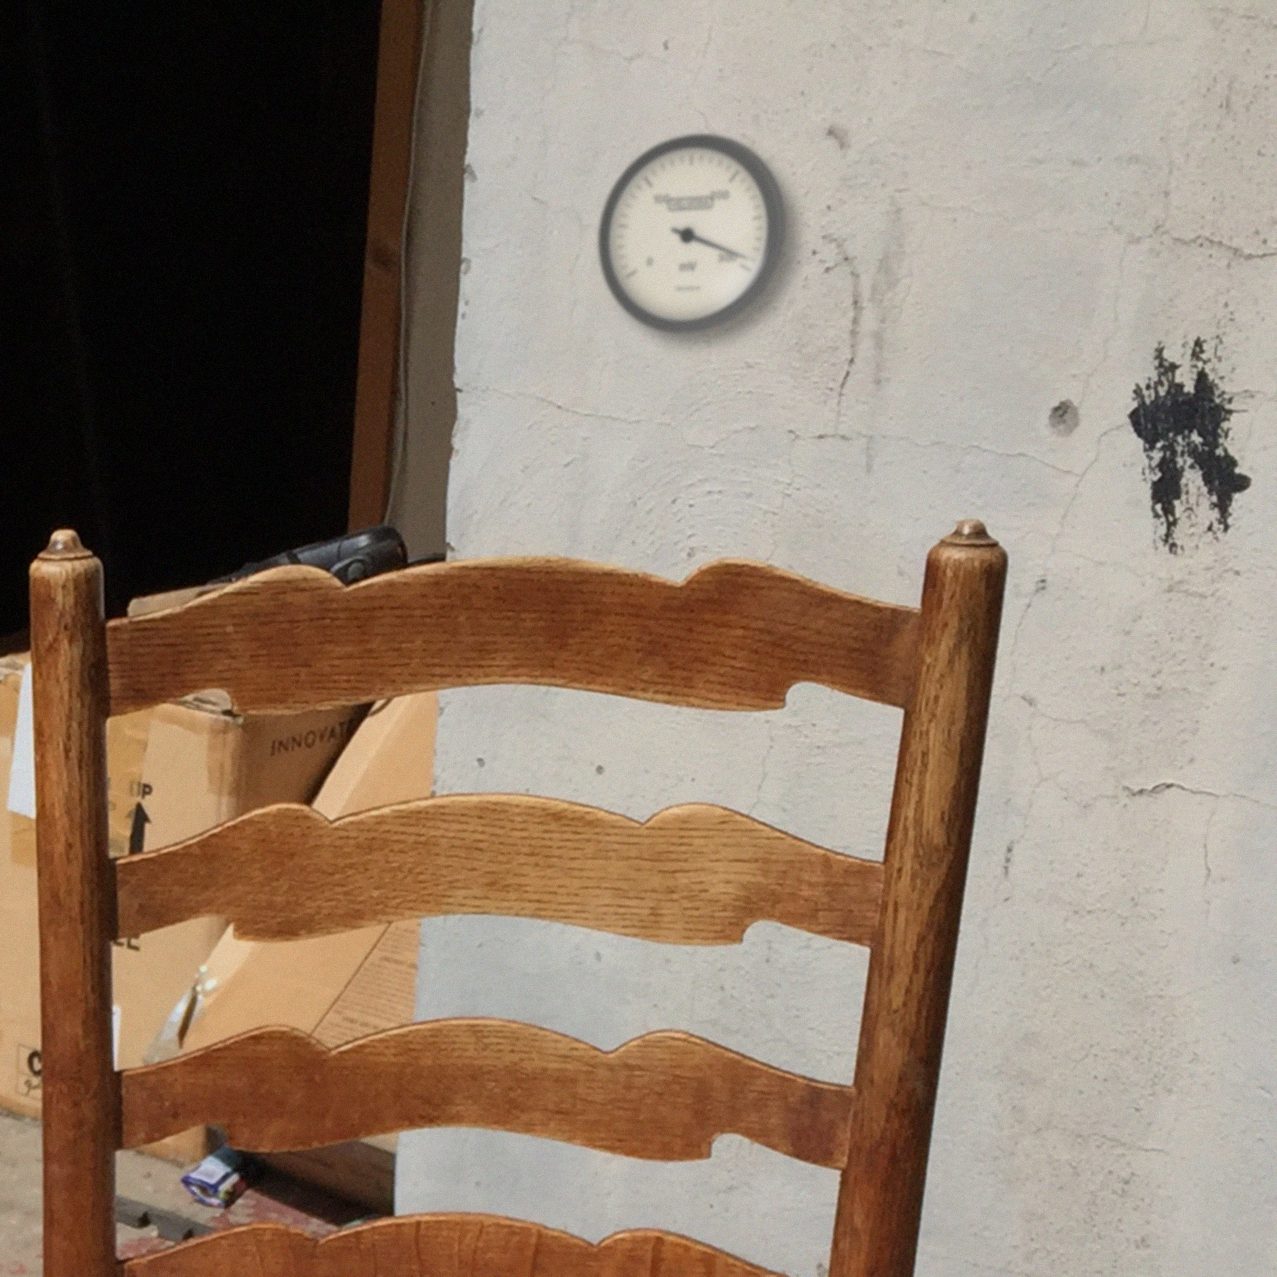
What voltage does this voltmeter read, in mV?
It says 290 mV
